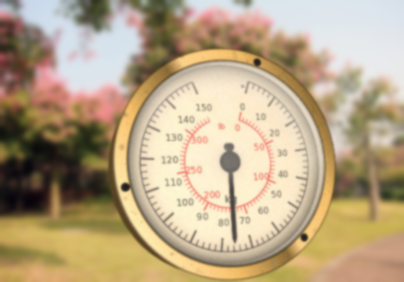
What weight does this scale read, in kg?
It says 76 kg
